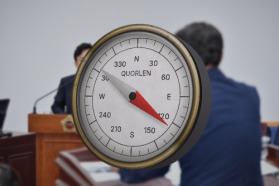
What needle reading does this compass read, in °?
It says 125 °
